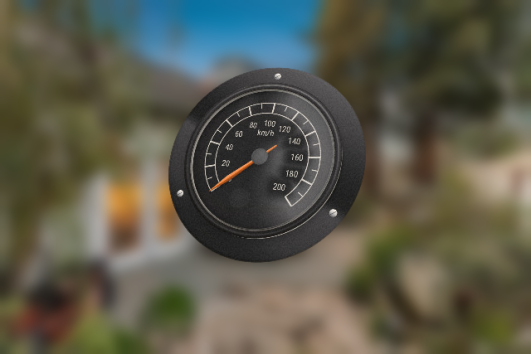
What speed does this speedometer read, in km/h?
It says 0 km/h
